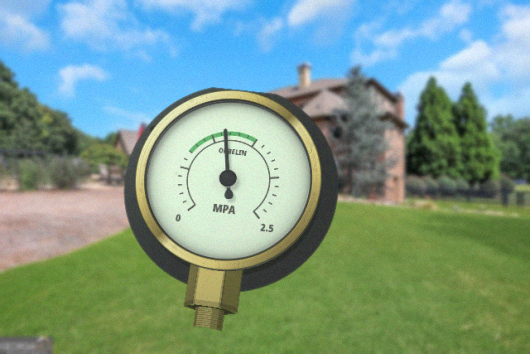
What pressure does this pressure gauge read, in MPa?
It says 1.15 MPa
